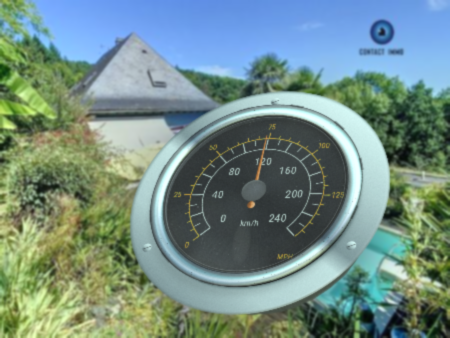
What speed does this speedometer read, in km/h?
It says 120 km/h
